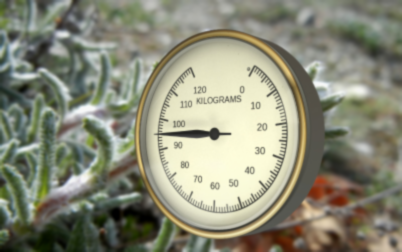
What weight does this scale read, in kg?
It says 95 kg
